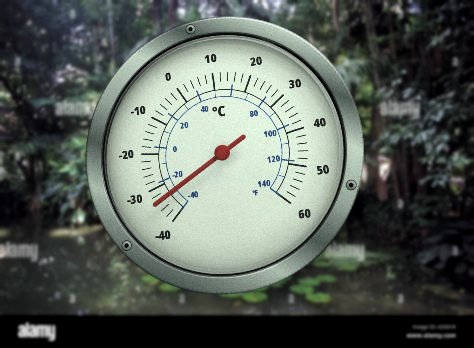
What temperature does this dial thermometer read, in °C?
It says -34 °C
